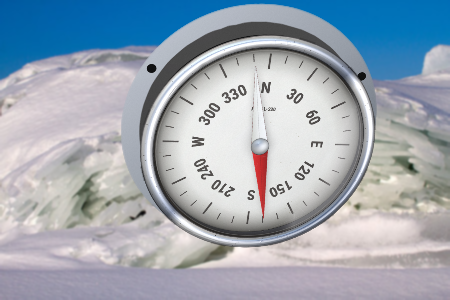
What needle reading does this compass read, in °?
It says 170 °
